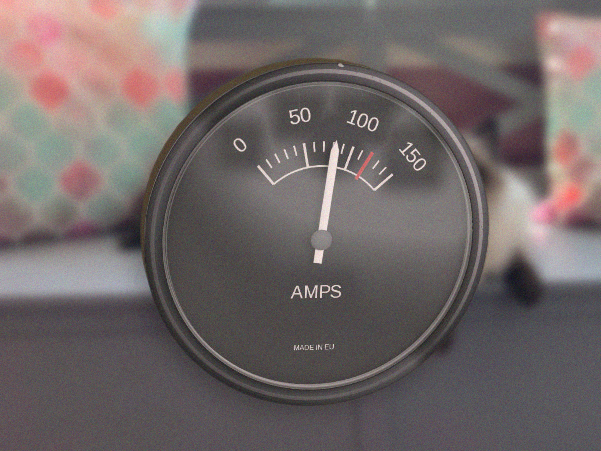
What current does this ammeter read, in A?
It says 80 A
